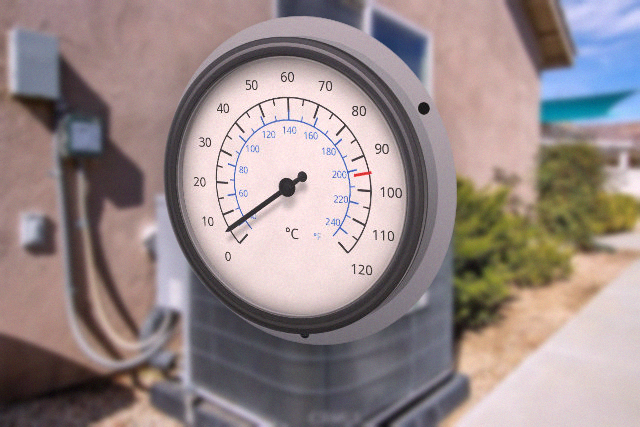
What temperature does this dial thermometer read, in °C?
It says 5 °C
